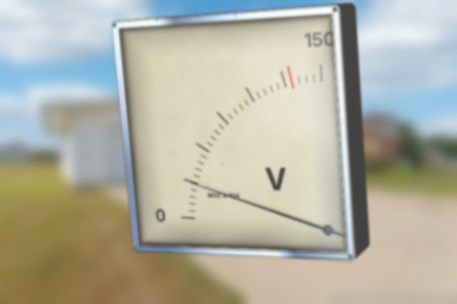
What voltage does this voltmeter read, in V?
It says 25 V
